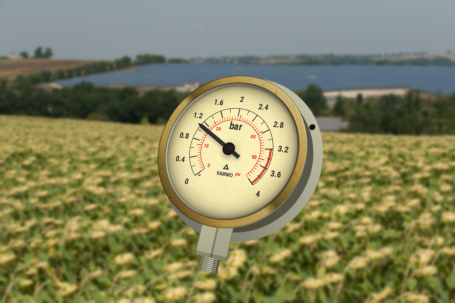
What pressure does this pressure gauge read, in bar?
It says 1.1 bar
